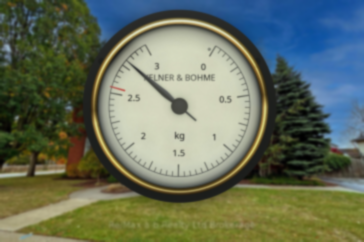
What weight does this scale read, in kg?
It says 2.8 kg
